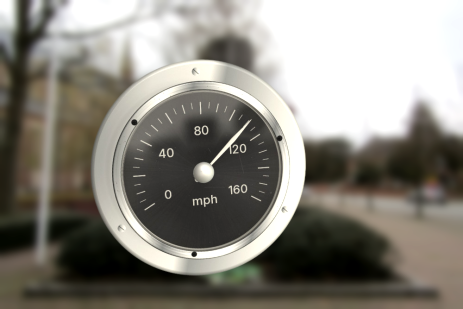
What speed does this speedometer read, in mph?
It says 110 mph
